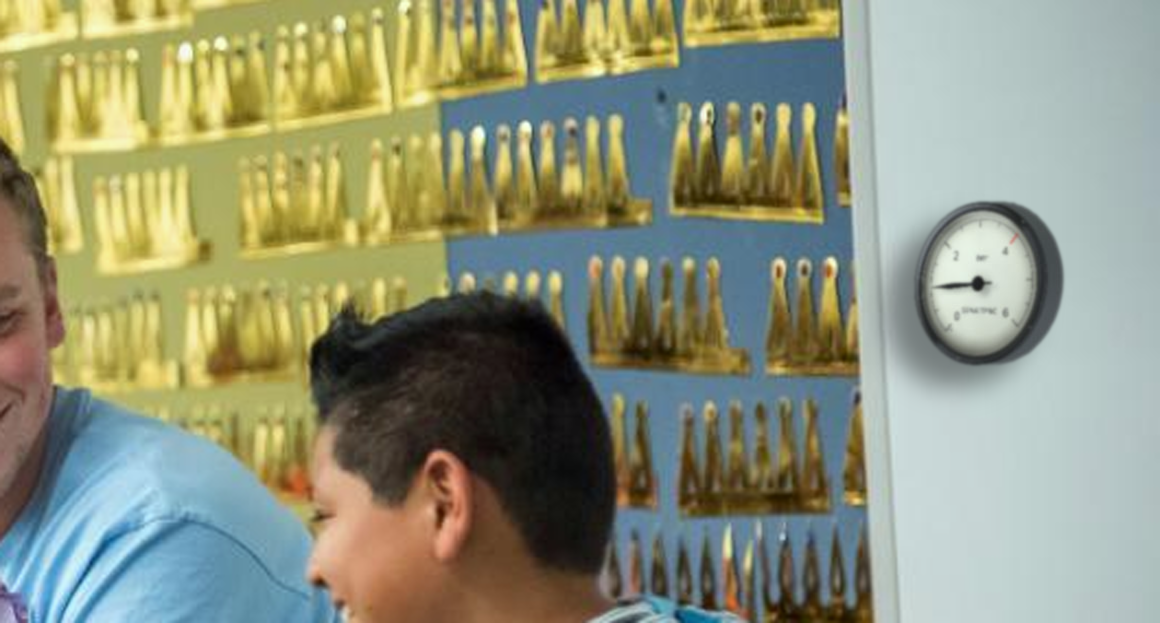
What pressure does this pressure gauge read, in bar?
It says 1 bar
